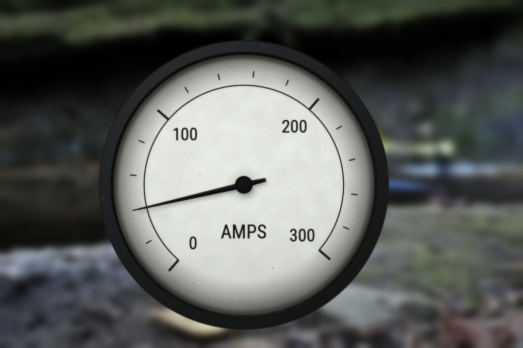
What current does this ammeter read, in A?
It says 40 A
